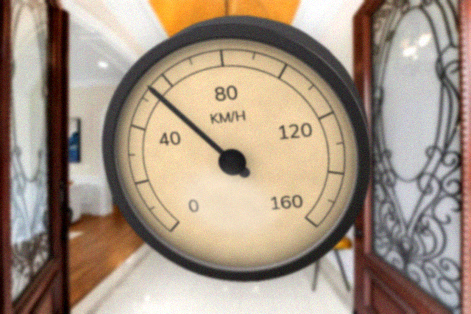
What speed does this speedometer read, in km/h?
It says 55 km/h
